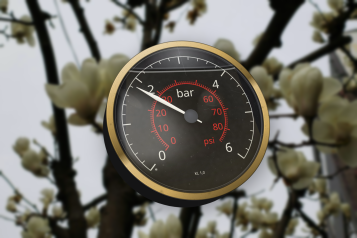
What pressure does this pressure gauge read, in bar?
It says 1.8 bar
